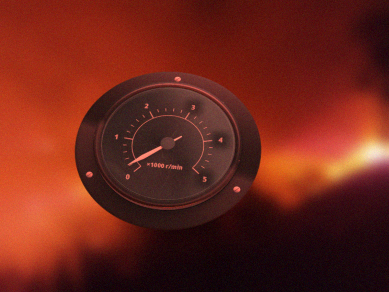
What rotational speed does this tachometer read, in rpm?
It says 200 rpm
